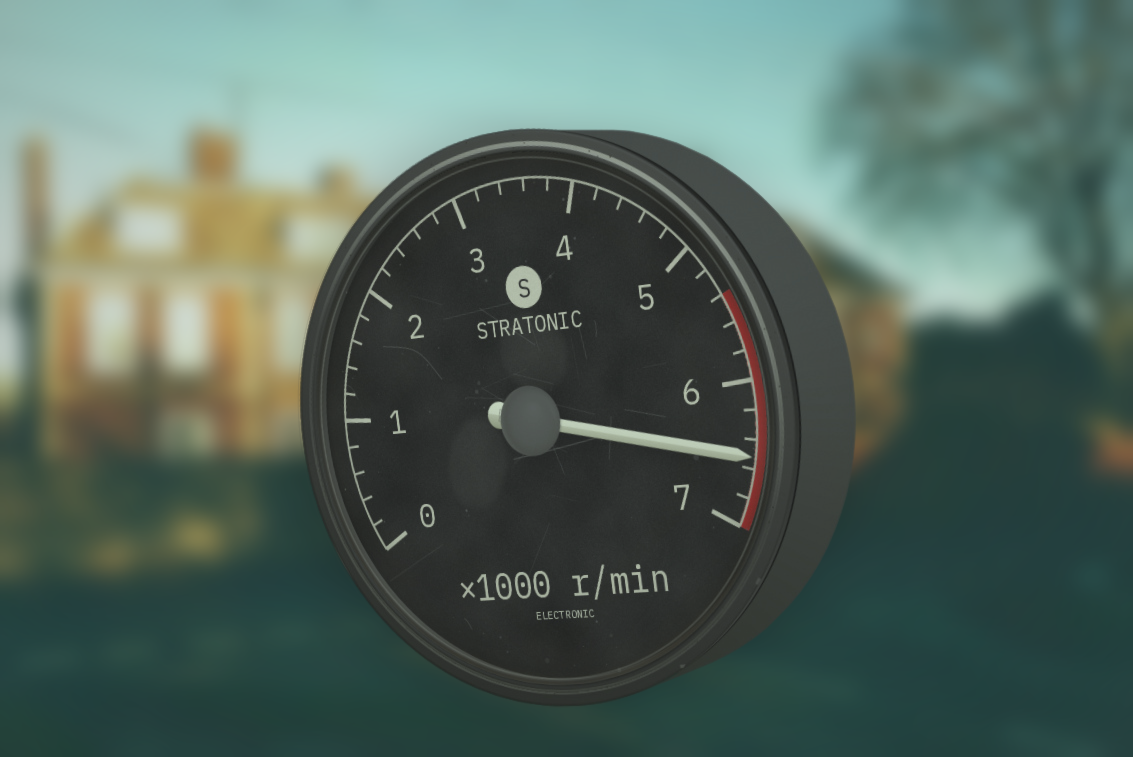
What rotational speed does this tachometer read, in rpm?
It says 6500 rpm
